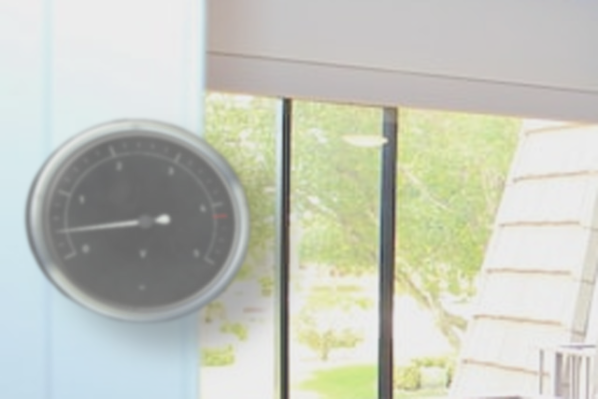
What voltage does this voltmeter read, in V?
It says 0.4 V
